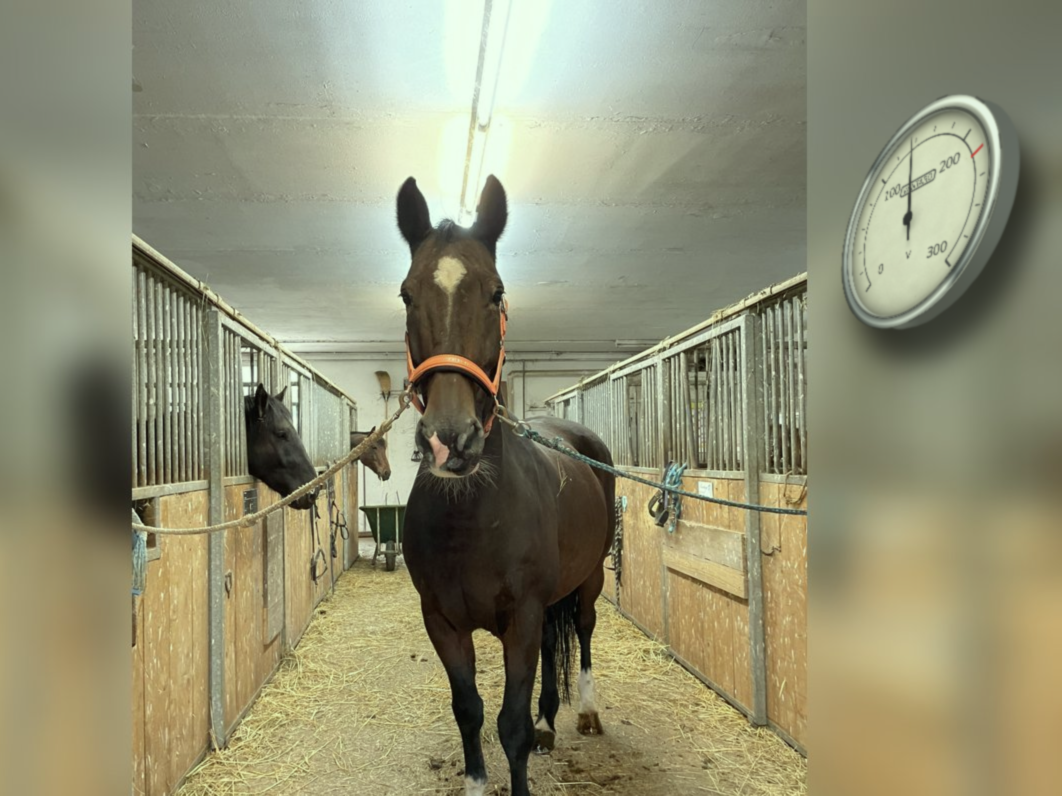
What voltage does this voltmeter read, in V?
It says 140 V
